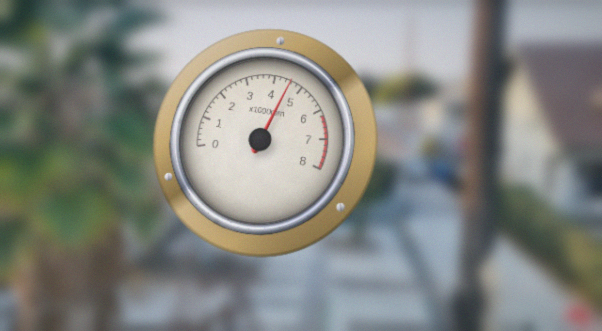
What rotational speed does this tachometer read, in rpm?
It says 4600 rpm
